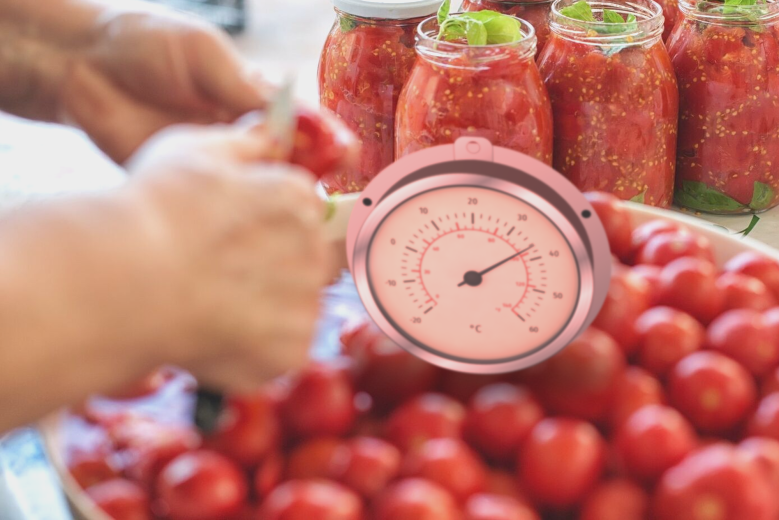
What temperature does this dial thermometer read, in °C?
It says 36 °C
